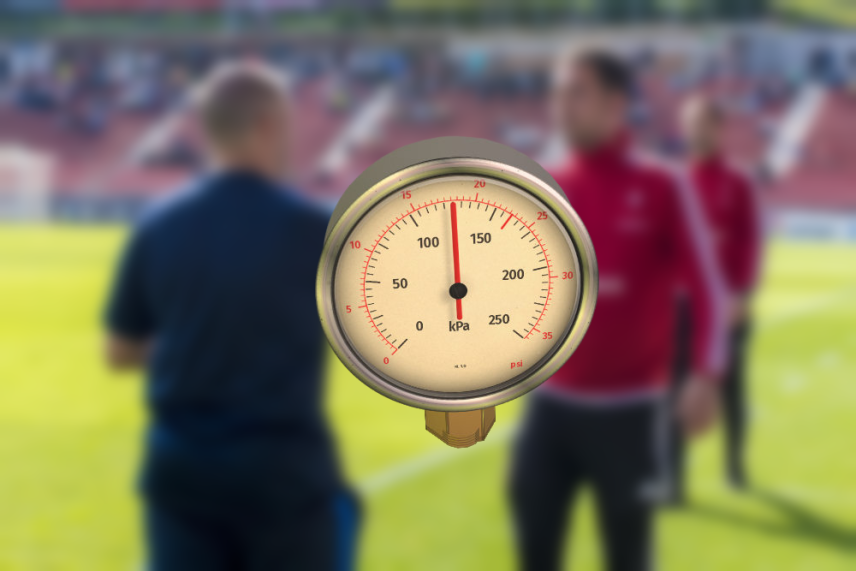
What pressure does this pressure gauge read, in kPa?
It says 125 kPa
